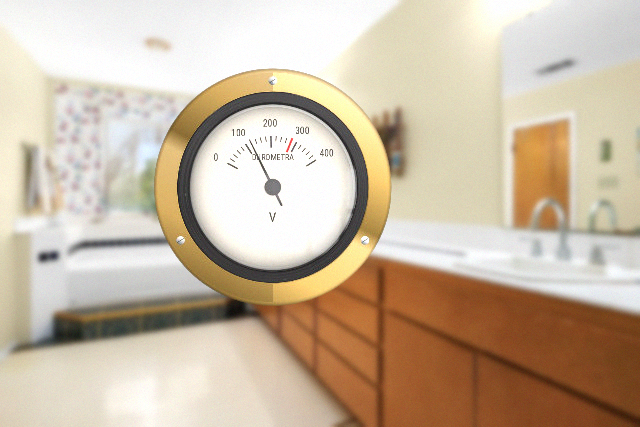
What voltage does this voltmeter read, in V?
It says 120 V
